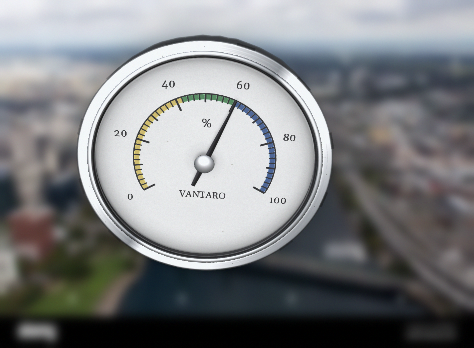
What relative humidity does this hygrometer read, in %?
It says 60 %
